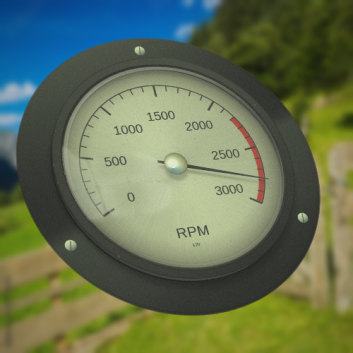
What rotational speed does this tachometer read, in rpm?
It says 2800 rpm
